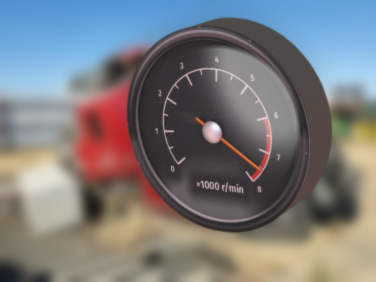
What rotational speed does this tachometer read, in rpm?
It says 7500 rpm
